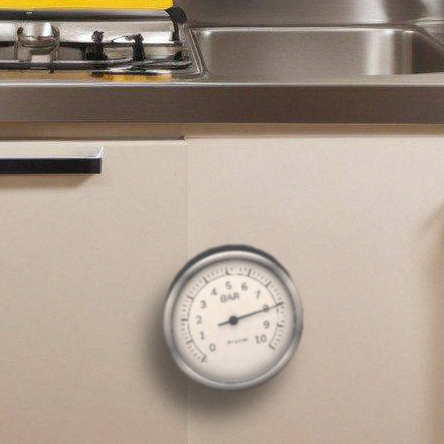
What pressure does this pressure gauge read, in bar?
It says 8 bar
